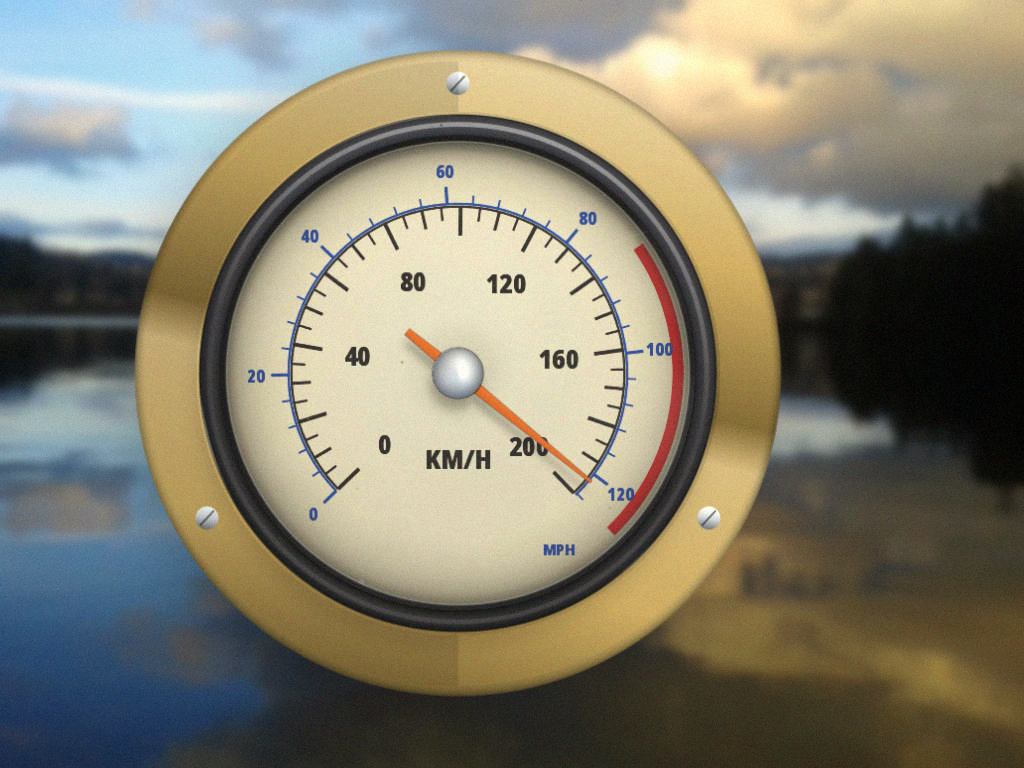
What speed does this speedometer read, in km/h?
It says 195 km/h
